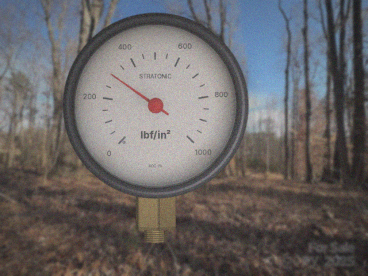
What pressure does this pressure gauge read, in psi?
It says 300 psi
